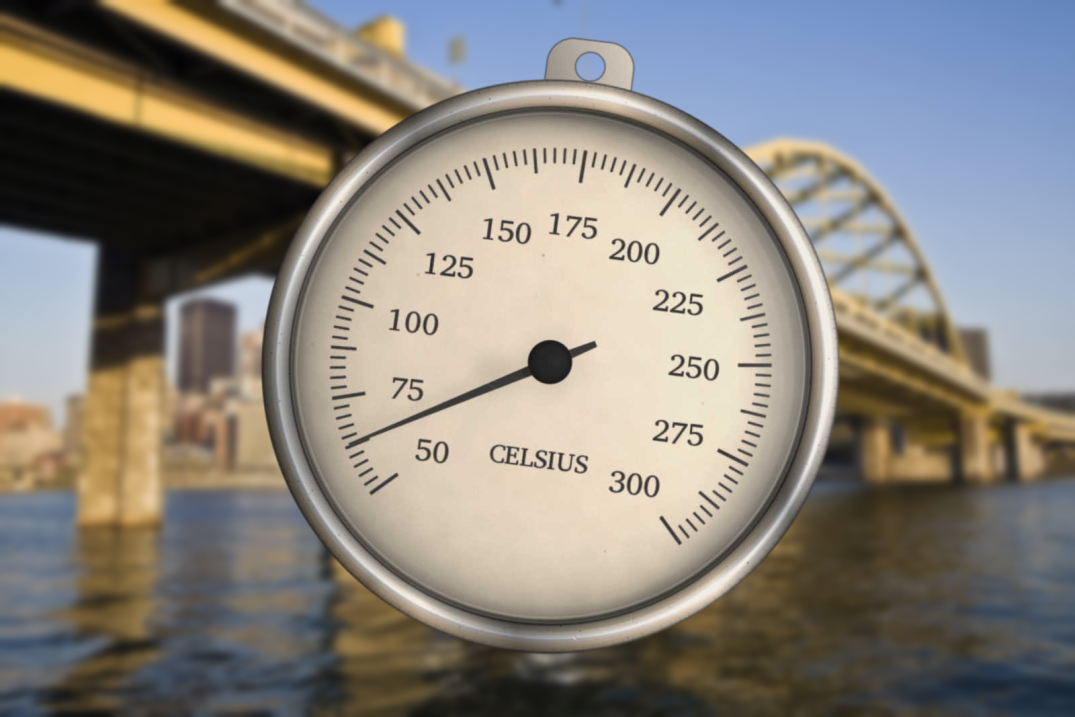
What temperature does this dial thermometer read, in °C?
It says 62.5 °C
